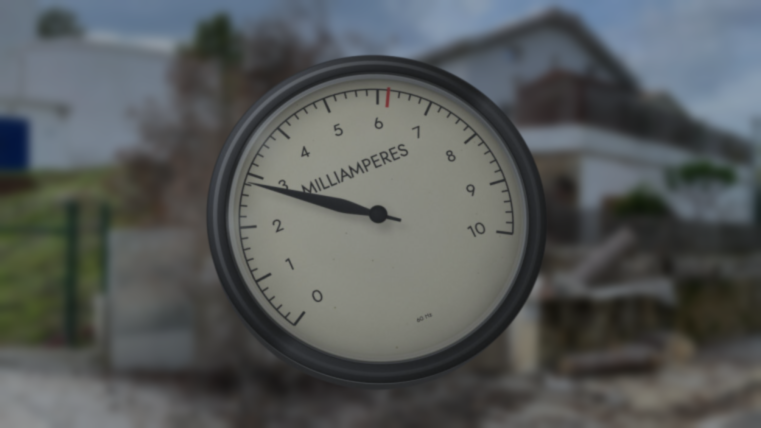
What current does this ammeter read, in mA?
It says 2.8 mA
